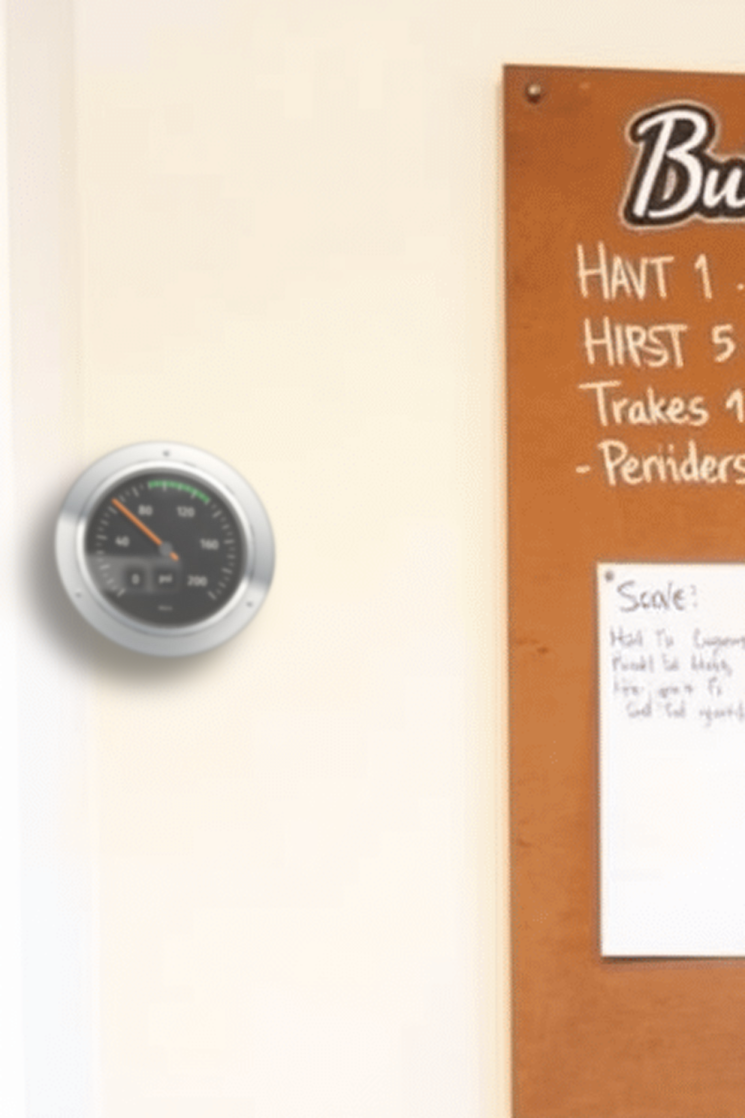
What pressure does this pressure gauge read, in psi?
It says 65 psi
